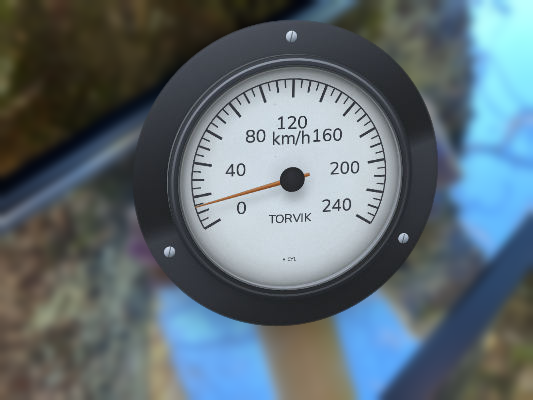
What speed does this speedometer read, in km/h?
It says 15 km/h
